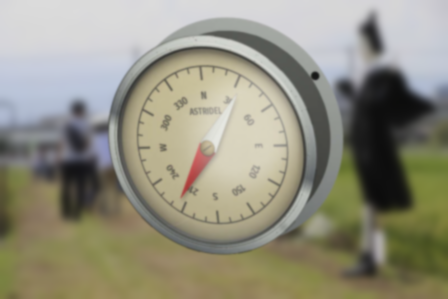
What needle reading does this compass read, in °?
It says 215 °
